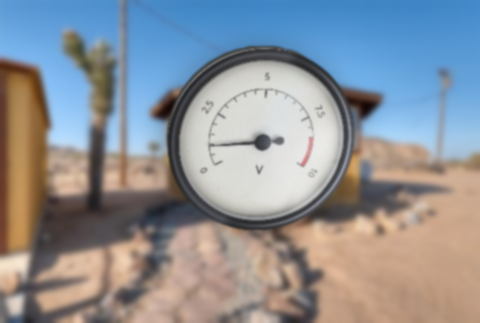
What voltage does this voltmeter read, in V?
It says 1 V
